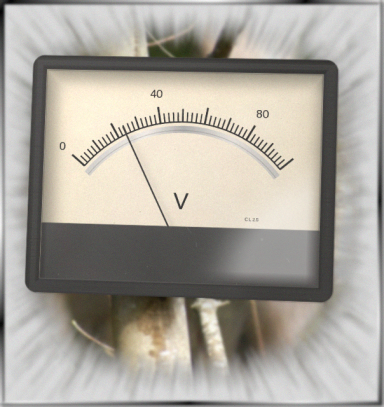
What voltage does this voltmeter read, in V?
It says 24 V
